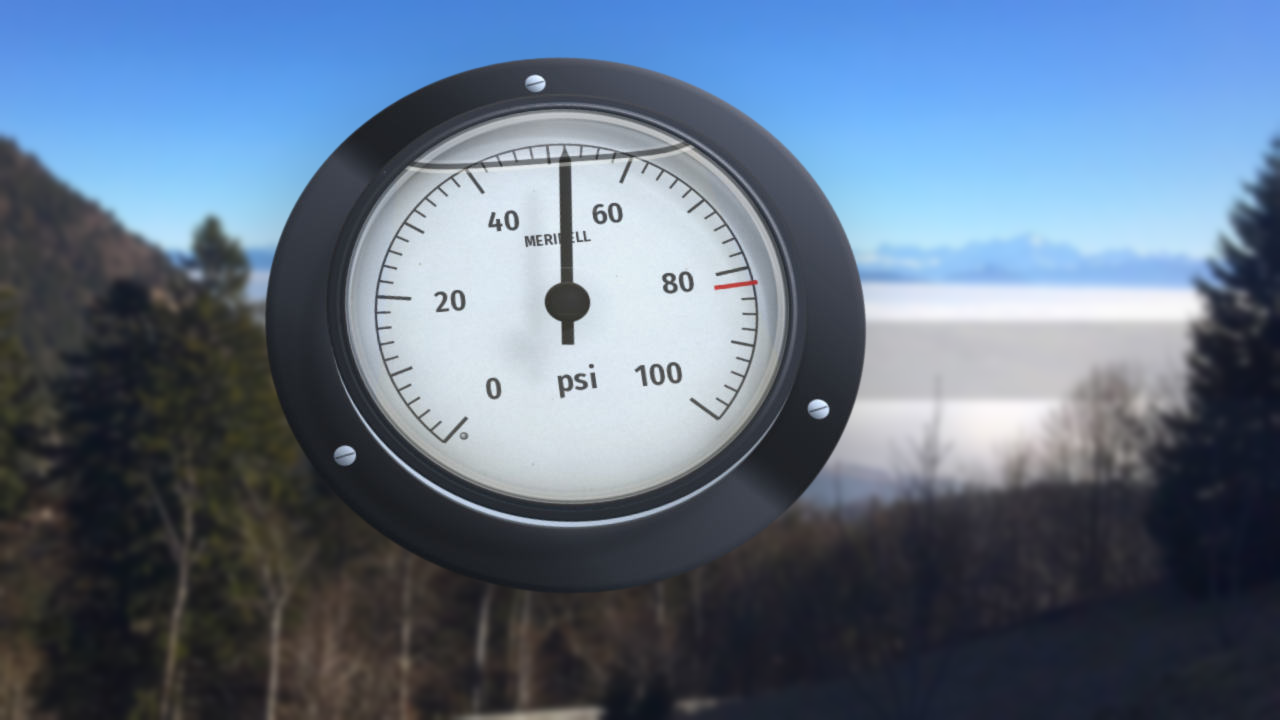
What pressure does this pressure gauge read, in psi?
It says 52 psi
